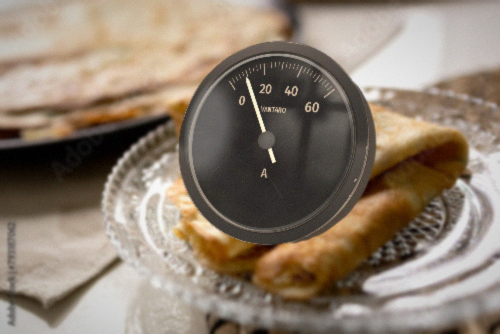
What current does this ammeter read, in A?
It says 10 A
